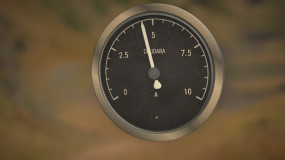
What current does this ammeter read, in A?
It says 4.5 A
